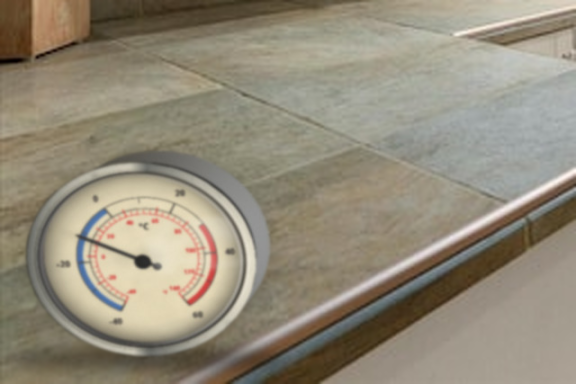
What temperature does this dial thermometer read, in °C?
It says -10 °C
